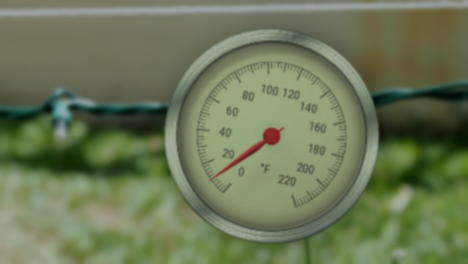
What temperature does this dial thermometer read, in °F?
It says 10 °F
